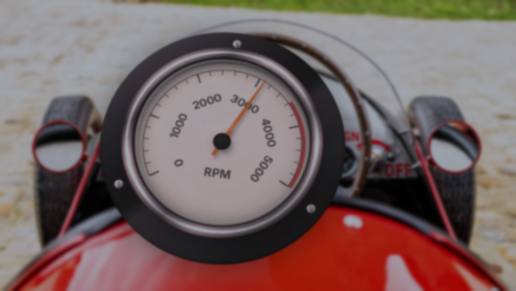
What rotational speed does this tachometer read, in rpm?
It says 3100 rpm
